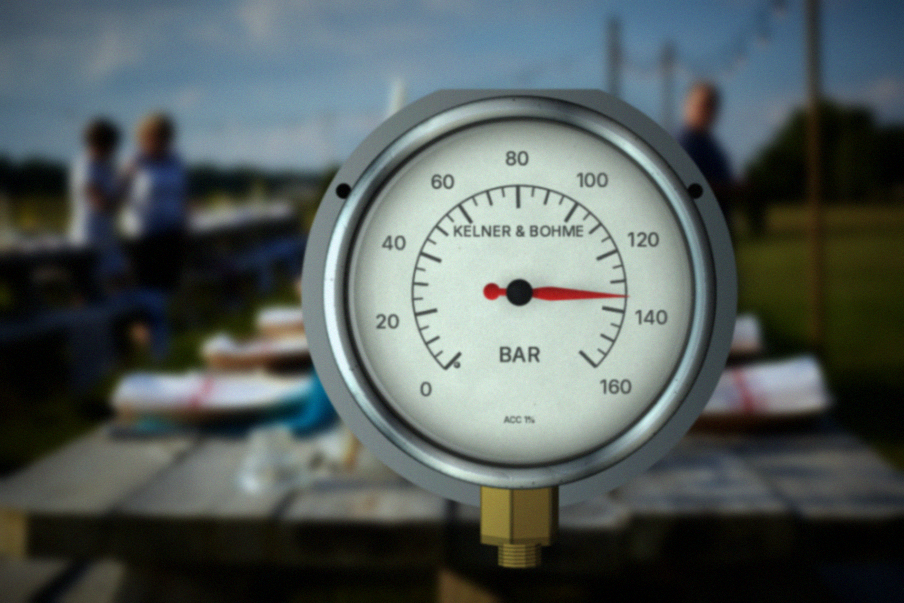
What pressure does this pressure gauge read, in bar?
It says 135 bar
